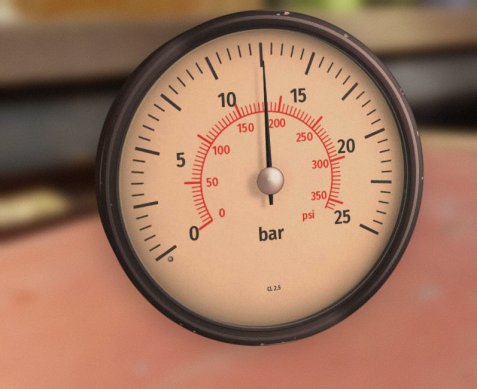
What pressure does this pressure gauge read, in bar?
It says 12.5 bar
